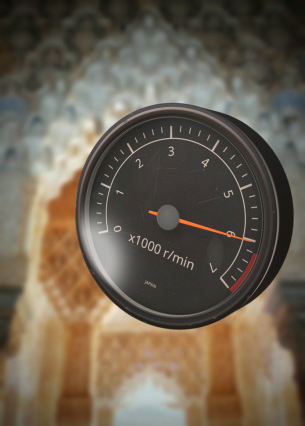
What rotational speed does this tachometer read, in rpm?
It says 6000 rpm
